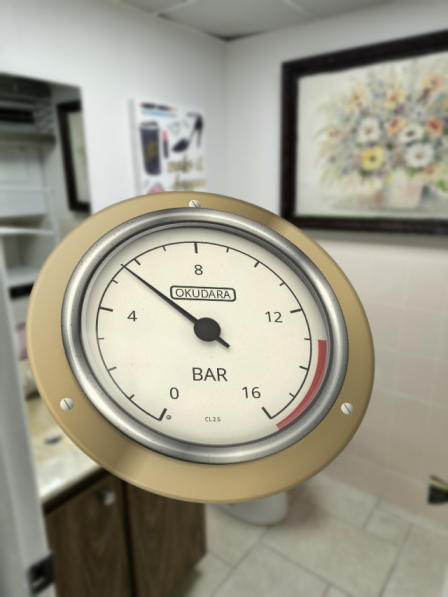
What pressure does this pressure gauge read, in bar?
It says 5.5 bar
